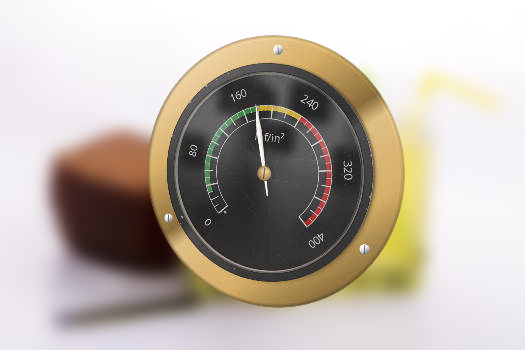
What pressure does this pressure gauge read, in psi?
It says 180 psi
